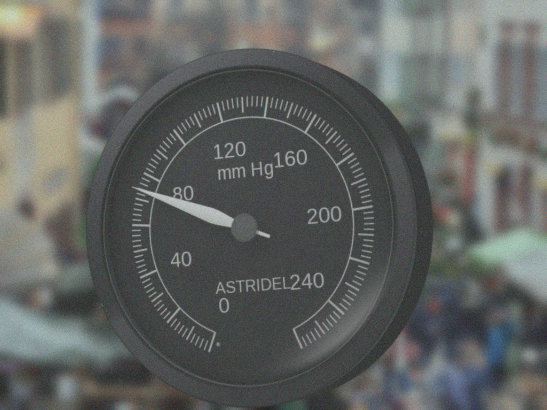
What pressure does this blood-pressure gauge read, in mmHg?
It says 74 mmHg
